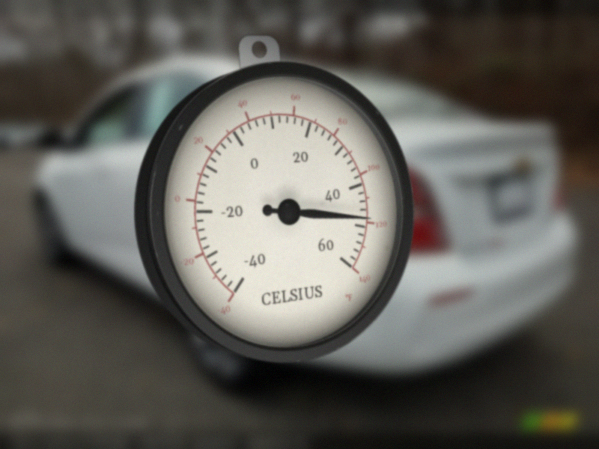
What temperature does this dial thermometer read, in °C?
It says 48 °C
